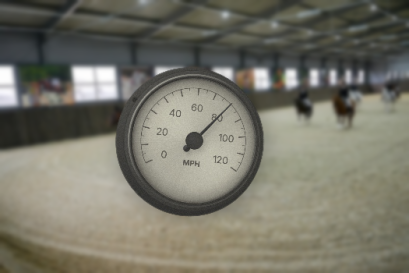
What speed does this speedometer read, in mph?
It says 80 mph
